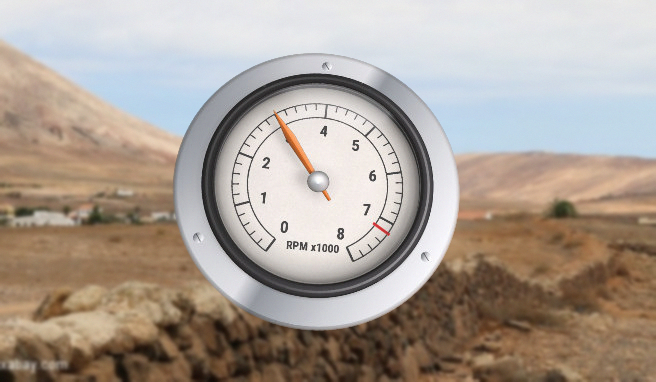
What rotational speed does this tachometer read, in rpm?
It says 3000 rpm
